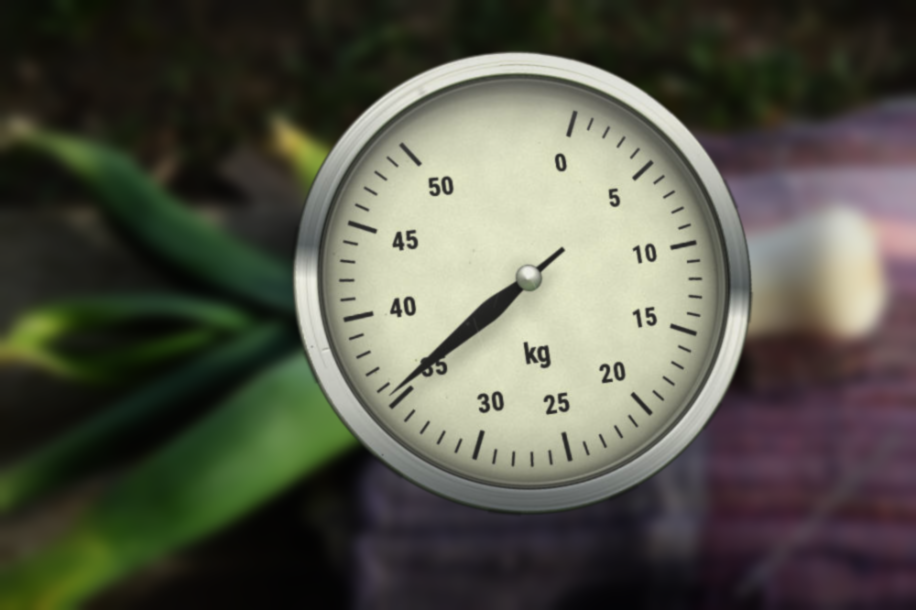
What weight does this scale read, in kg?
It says 35.5 kg
